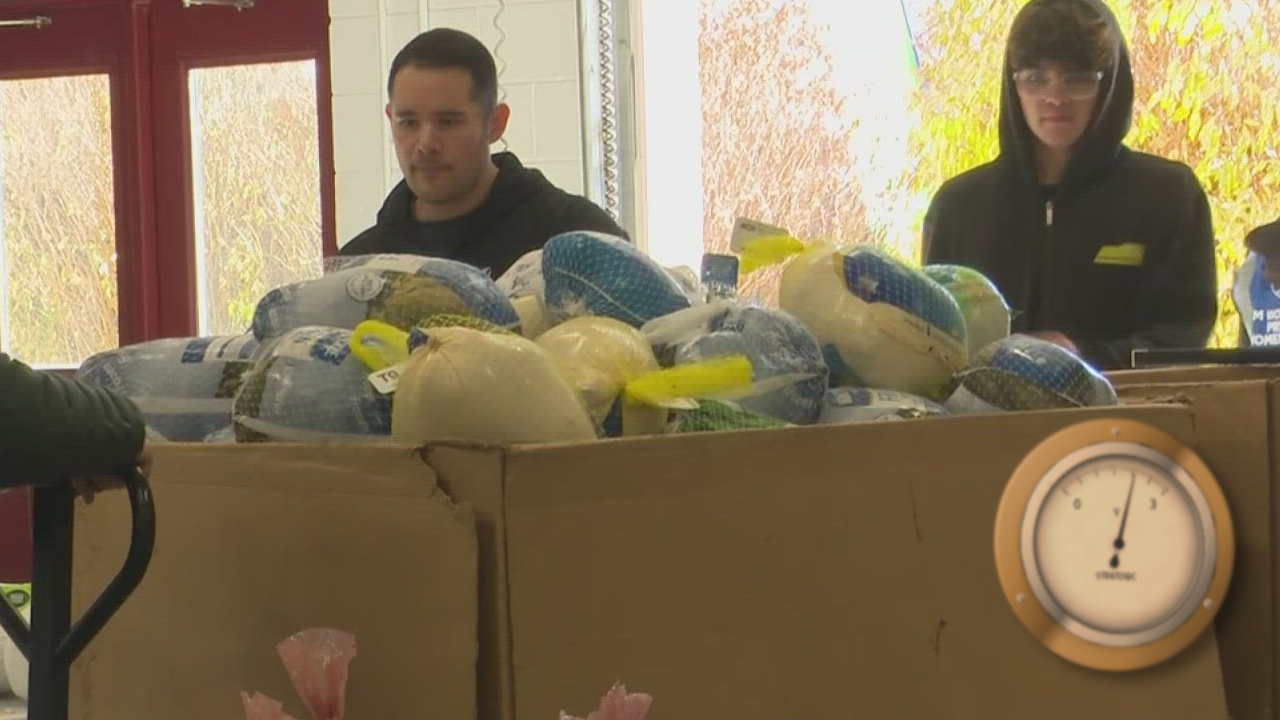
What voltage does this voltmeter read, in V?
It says 2 V
